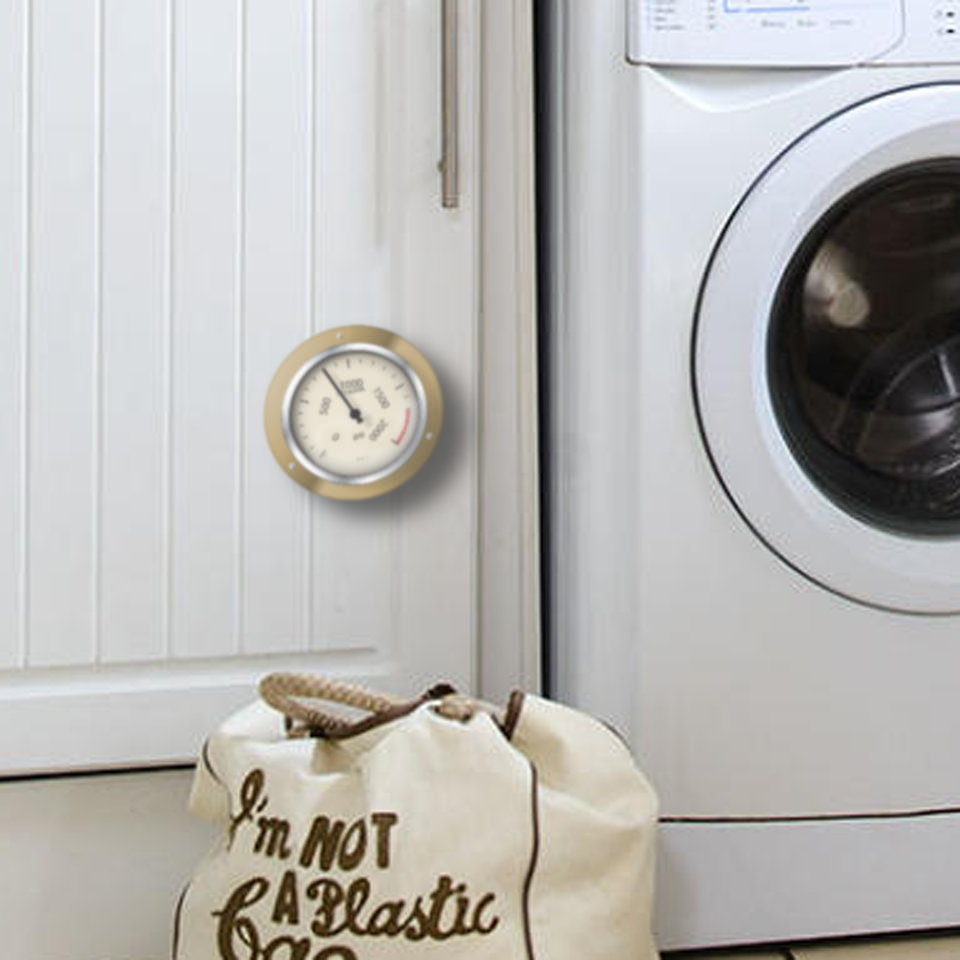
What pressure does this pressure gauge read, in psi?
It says 800 psi
